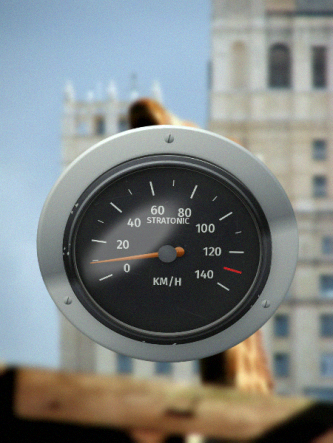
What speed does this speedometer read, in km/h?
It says 10 km/h
